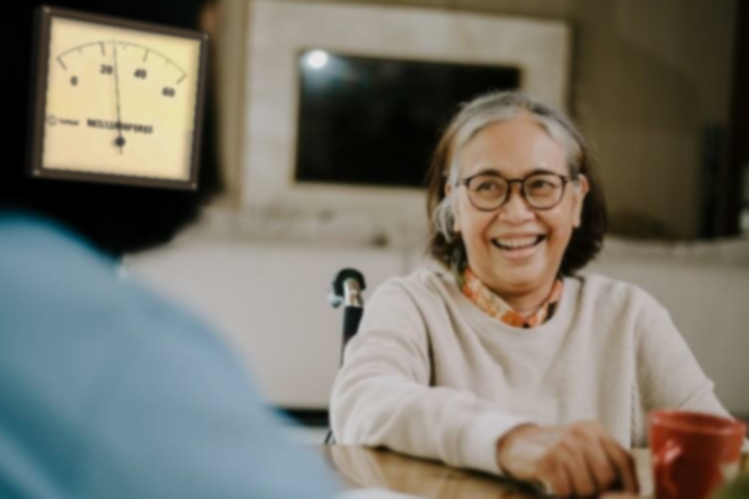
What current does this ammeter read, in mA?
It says 25 mA
